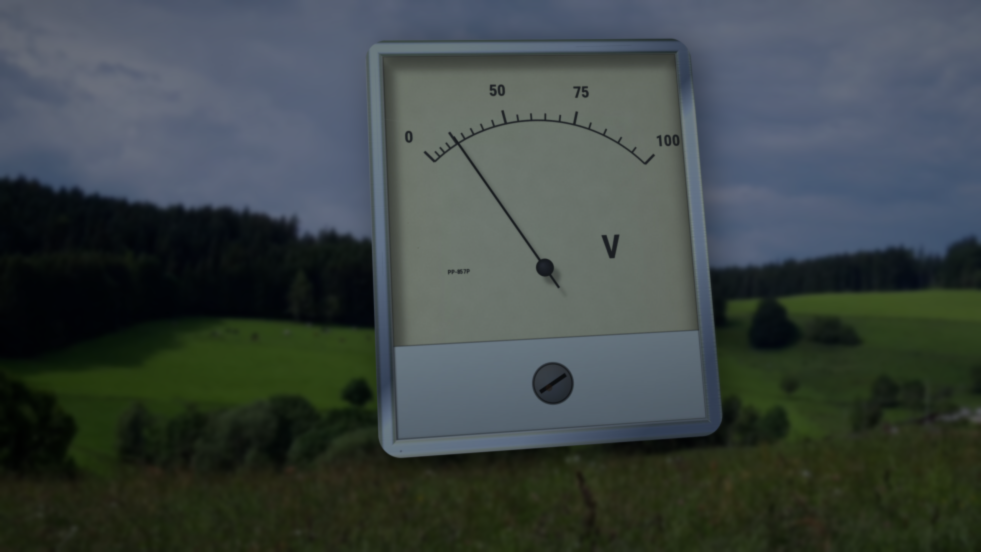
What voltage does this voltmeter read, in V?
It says 25 V
